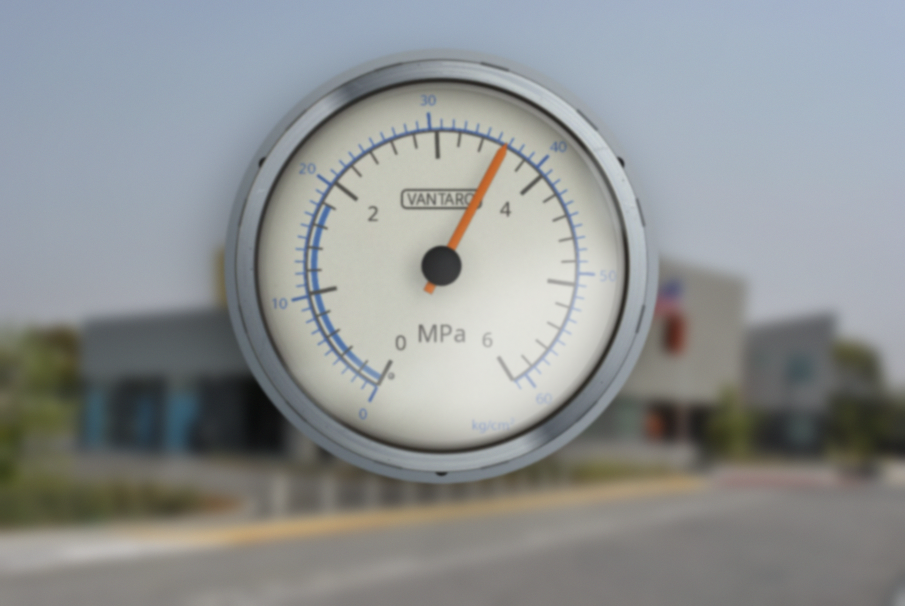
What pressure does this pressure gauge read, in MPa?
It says 3.6 MPa
